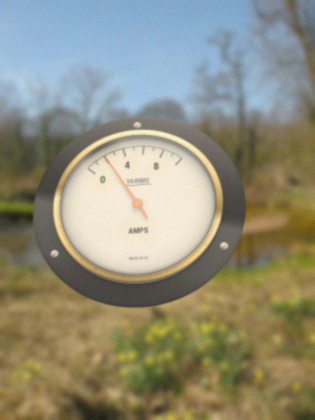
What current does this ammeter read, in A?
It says 2 A
